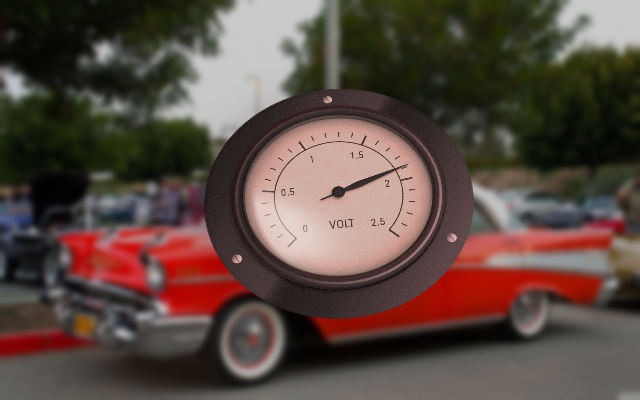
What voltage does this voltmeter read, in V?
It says 1.9 V
